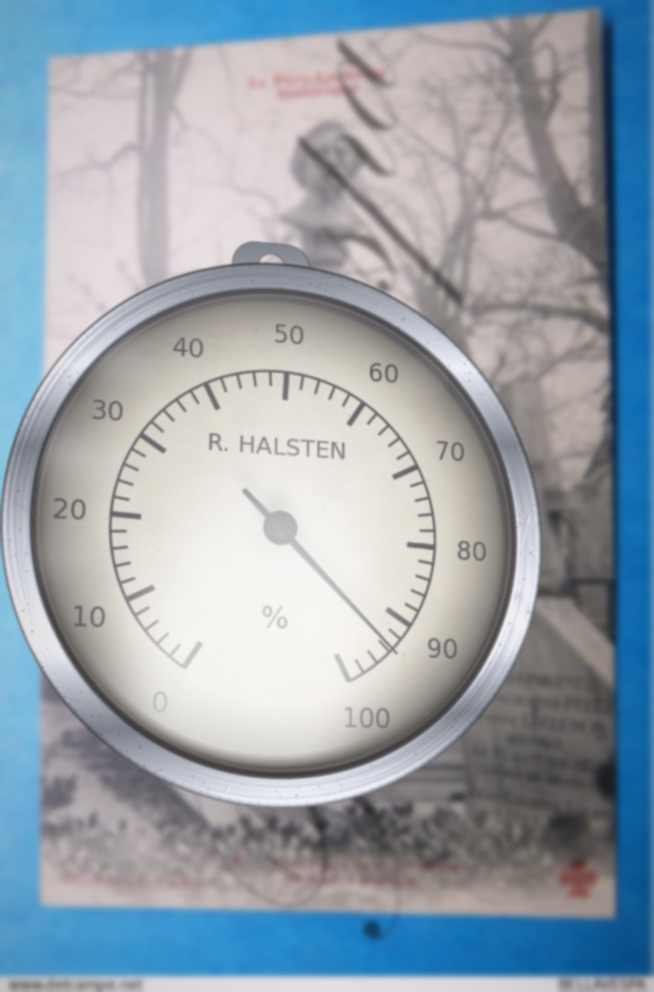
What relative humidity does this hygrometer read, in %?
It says 94 %
